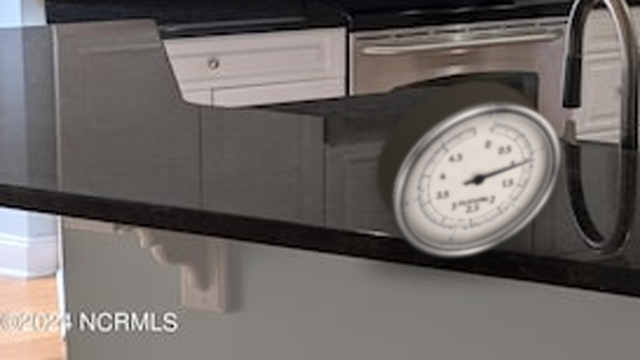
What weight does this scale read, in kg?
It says 1 kg
